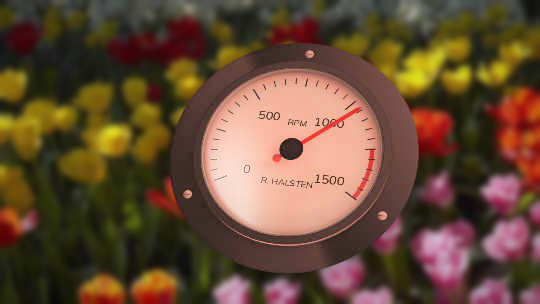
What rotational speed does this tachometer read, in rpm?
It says 1050 rpm
